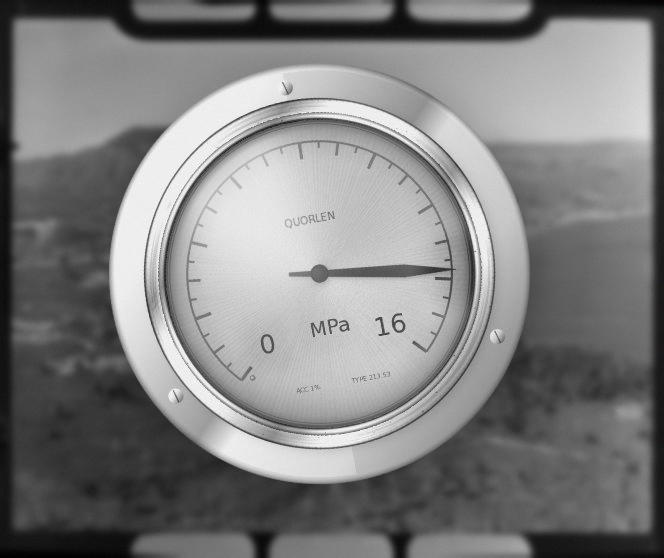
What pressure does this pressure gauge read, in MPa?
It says 13.75 MPa
